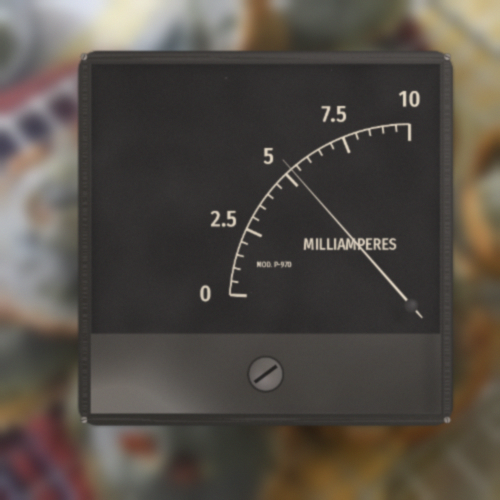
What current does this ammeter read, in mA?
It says 5.25 mA
